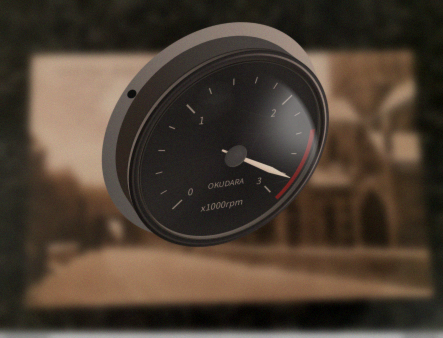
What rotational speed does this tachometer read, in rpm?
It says 2800 rpm
